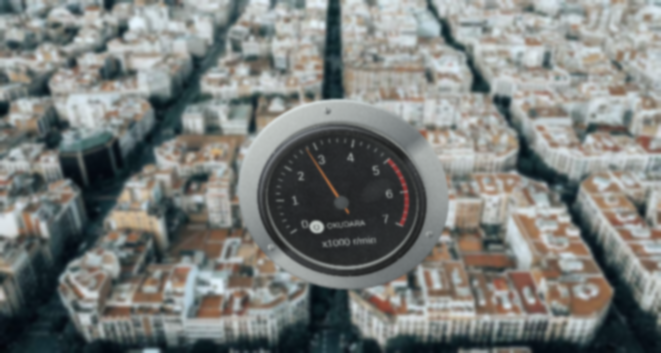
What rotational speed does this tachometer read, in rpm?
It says 2800 rpm
